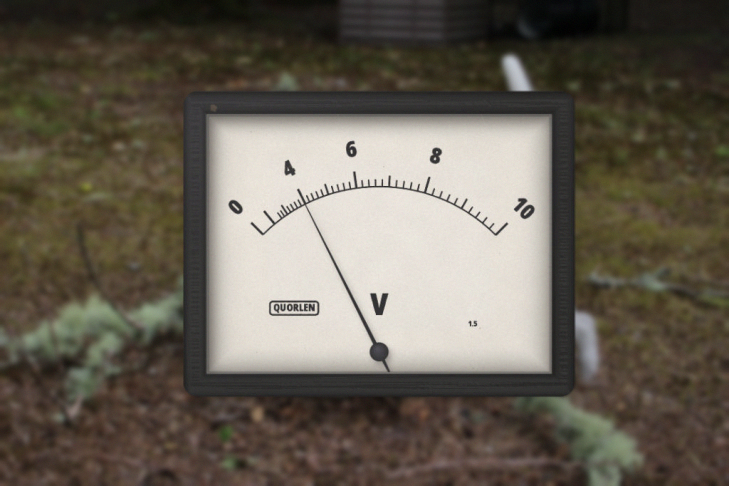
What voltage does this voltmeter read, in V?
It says 4 V
